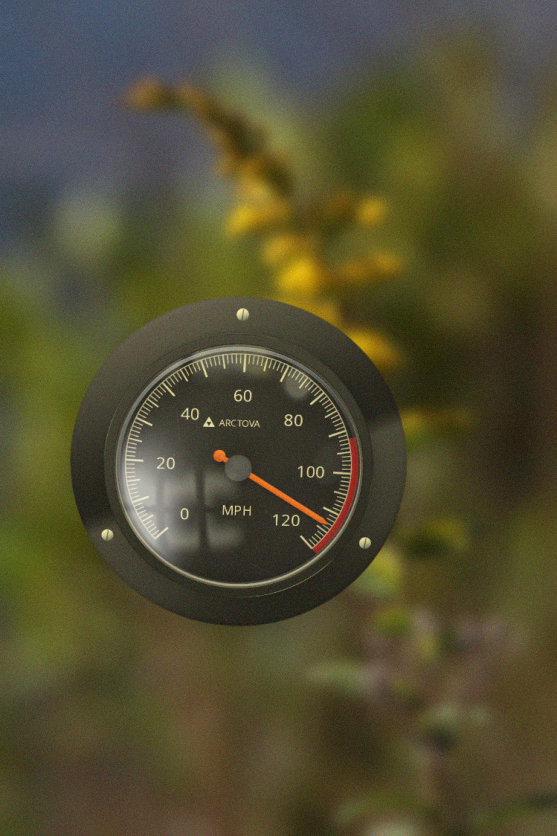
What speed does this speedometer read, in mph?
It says 113 mph
